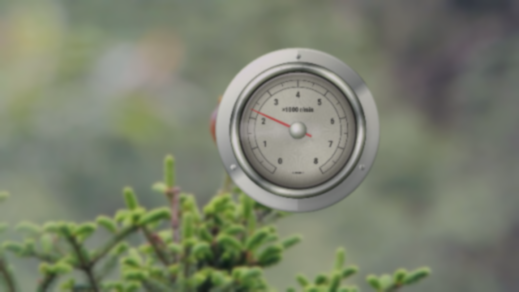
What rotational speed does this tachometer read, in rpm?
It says 2250 rpm
